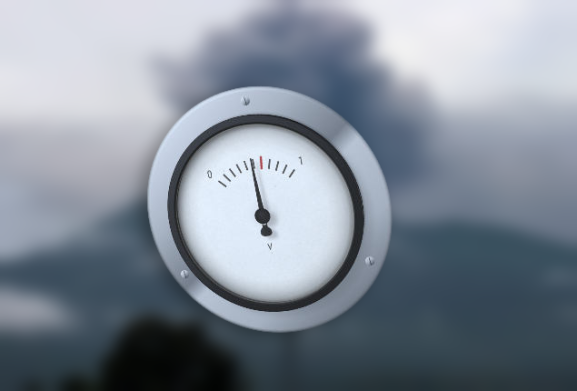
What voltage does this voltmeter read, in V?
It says 0.5 V
